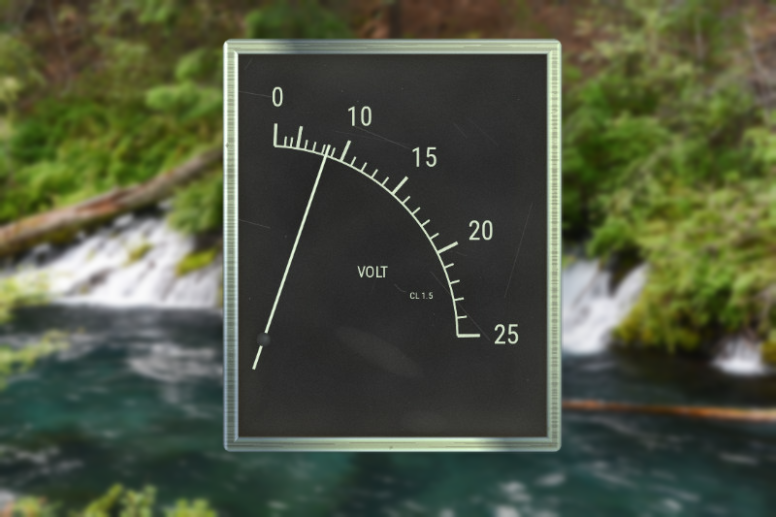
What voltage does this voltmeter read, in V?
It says 8.5 V
